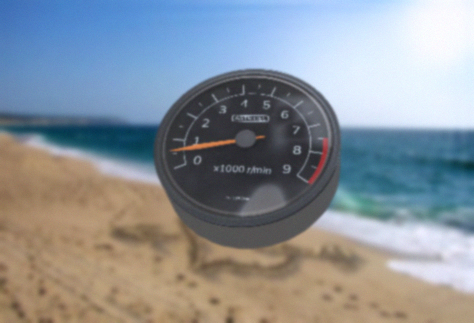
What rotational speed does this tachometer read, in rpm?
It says 500 rpm
